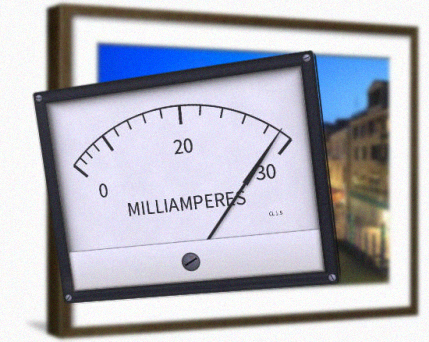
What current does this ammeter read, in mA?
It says 29 mA
